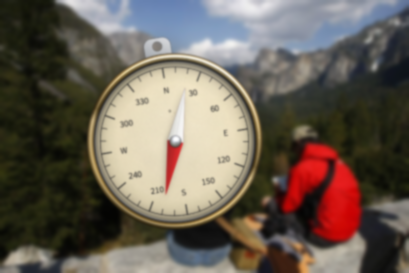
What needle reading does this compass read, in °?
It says 200 °
